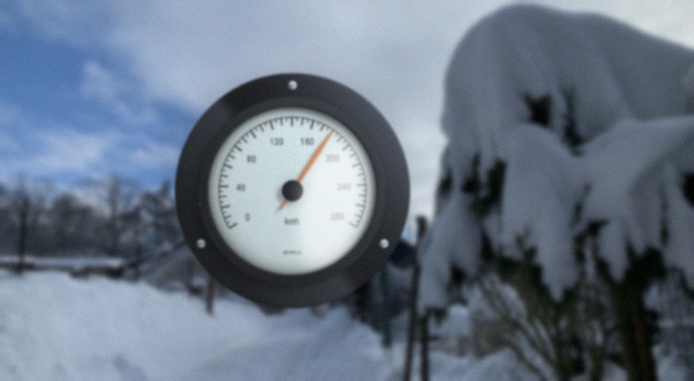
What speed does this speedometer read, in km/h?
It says 180 km/h
